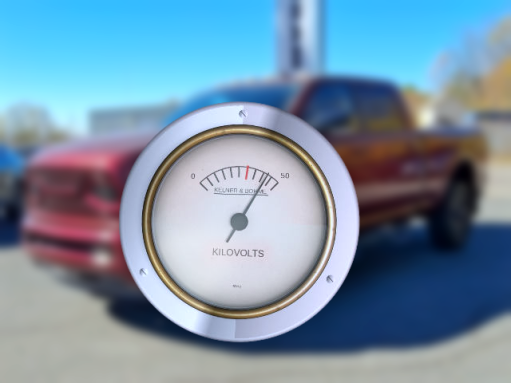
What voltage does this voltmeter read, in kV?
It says 42.5 kV
